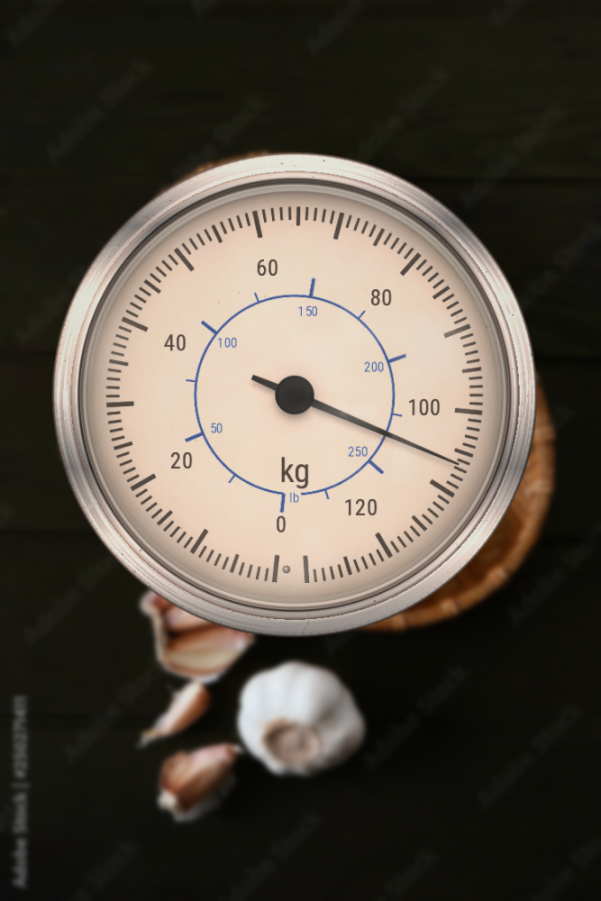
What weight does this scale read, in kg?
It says 106.5 kg
